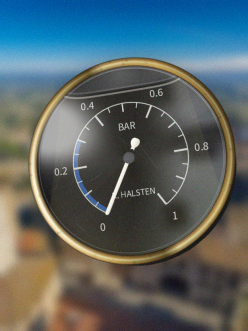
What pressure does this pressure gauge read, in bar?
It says 0 bar
